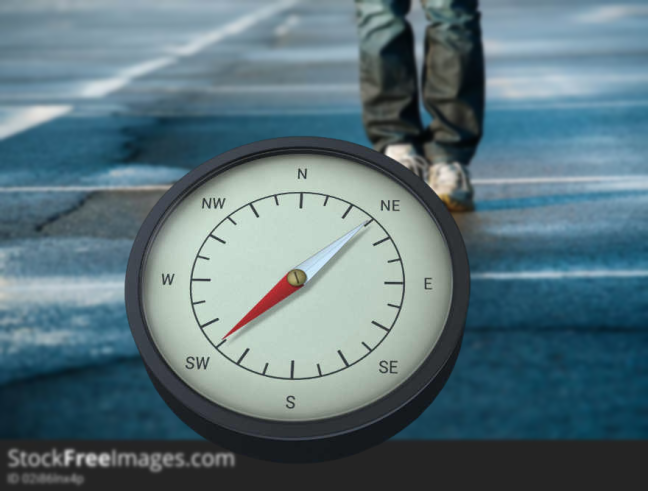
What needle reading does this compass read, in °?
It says 225 °
